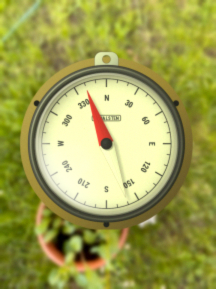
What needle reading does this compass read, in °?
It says 340 °
